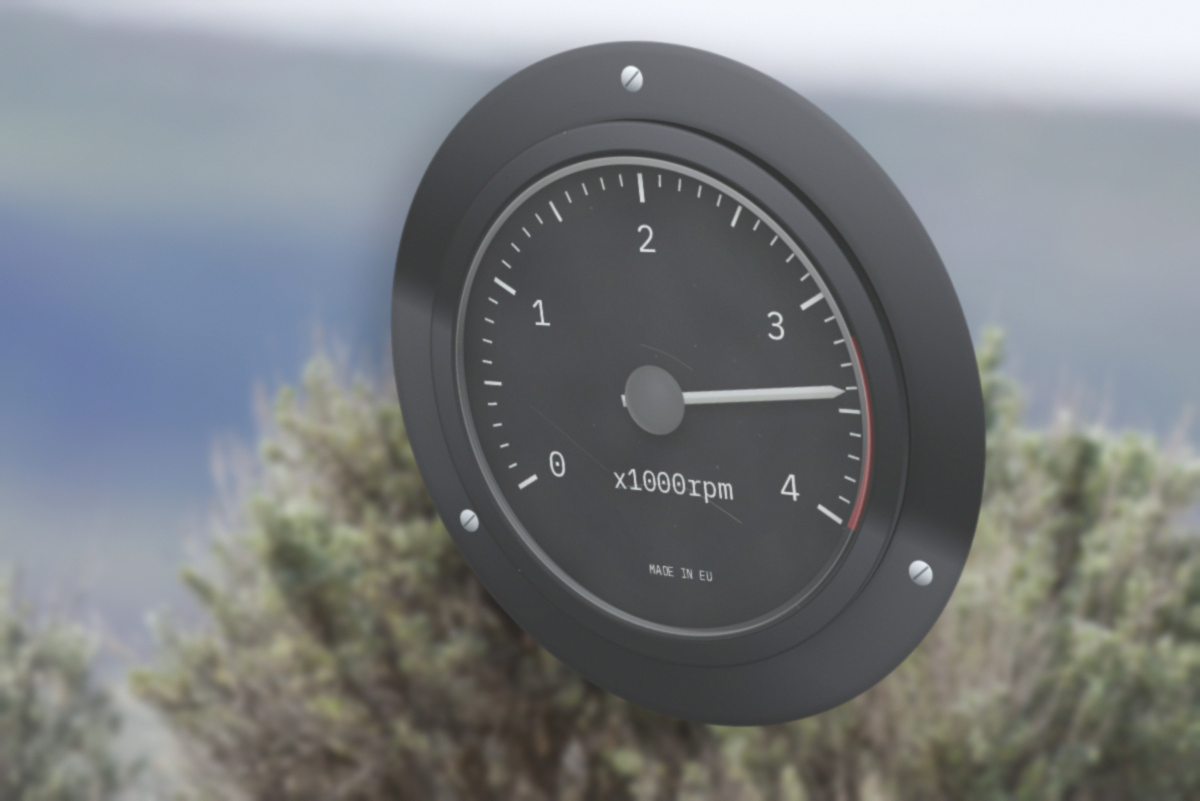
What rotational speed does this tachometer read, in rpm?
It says 3400 rpm
